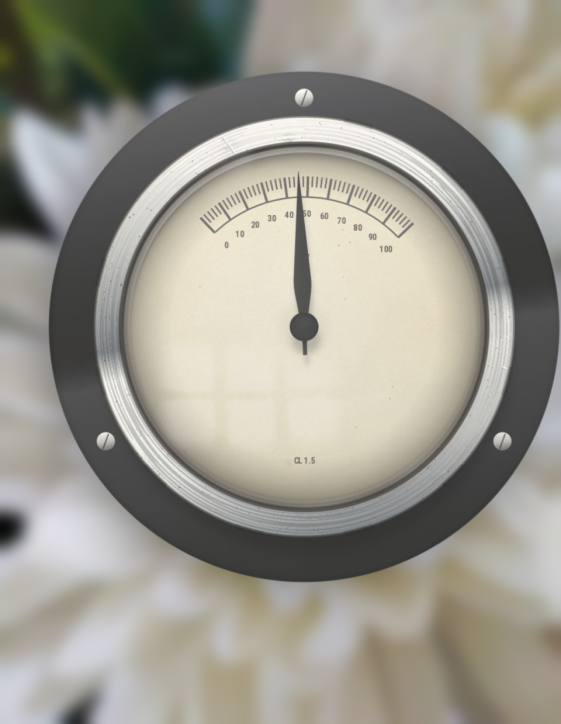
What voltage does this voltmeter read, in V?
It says 46 V
